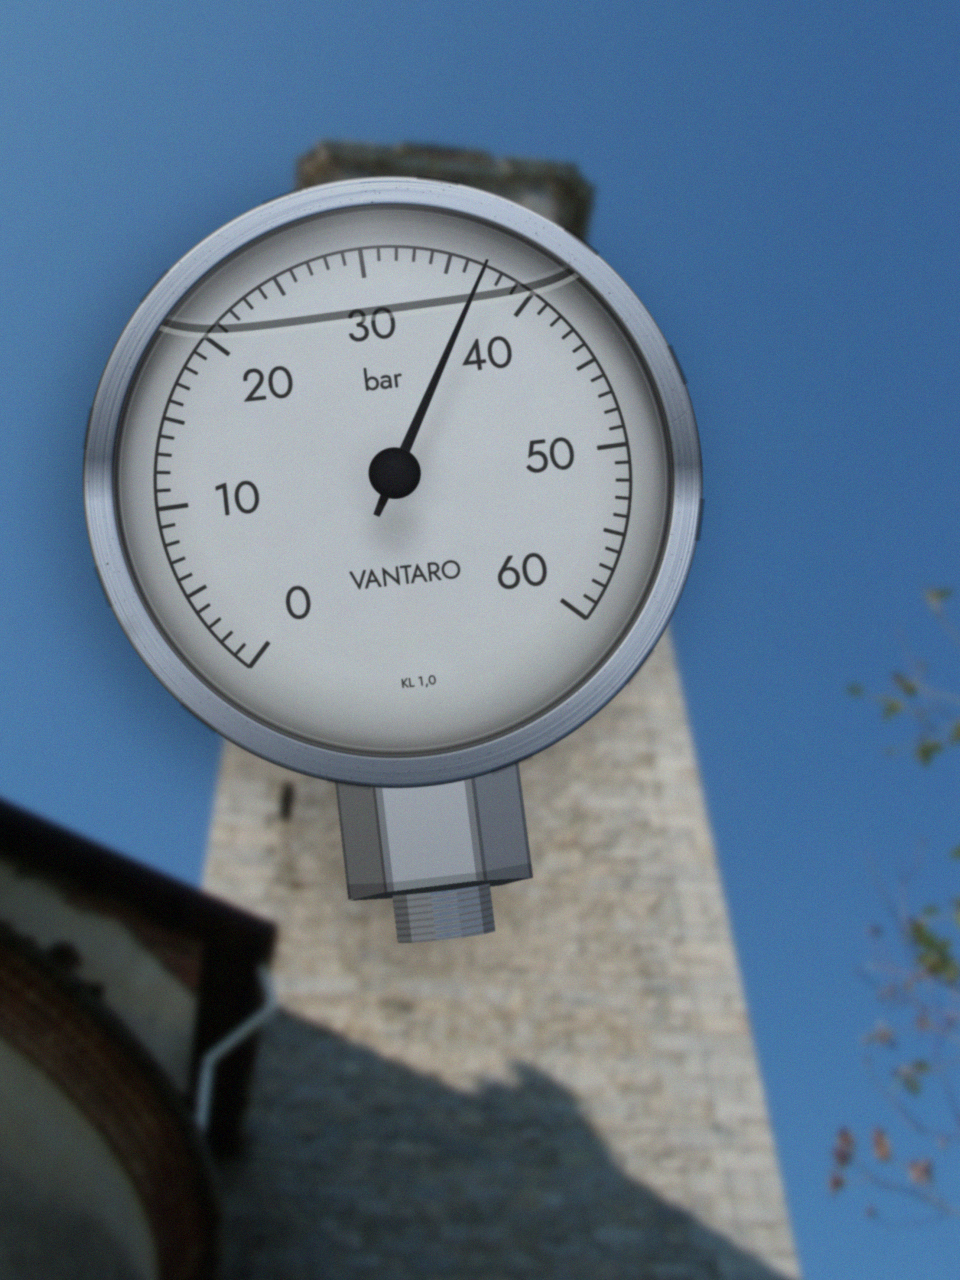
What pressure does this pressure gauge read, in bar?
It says 37 bar
